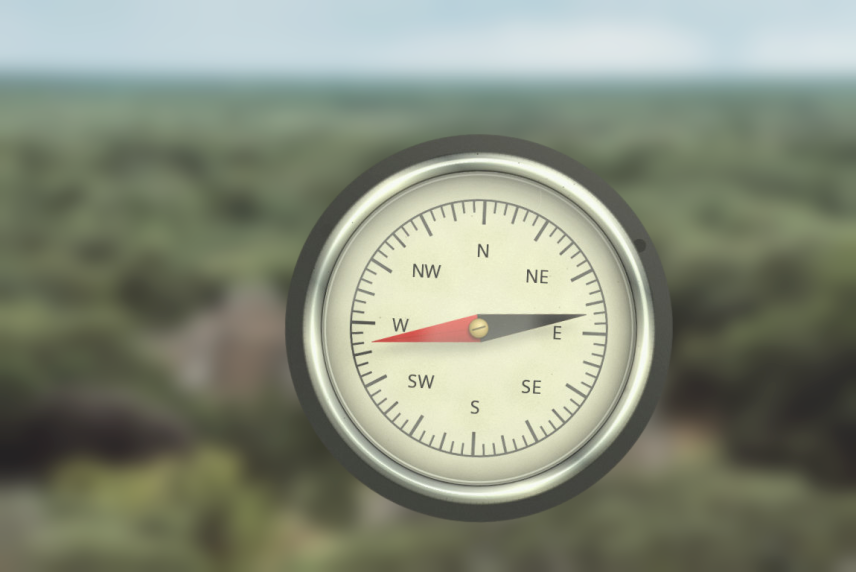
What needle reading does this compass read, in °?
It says 260 °
